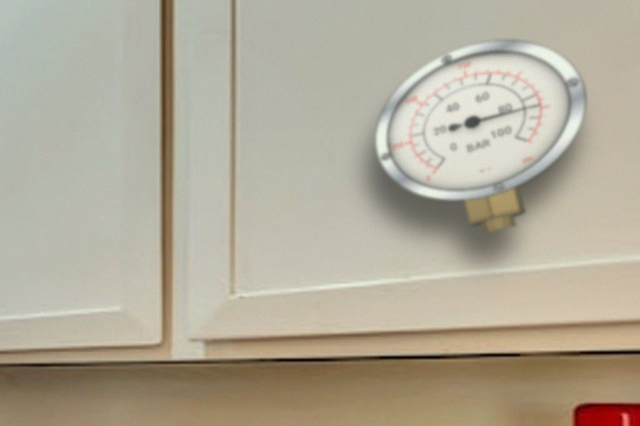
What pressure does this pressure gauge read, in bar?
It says 85 bar
